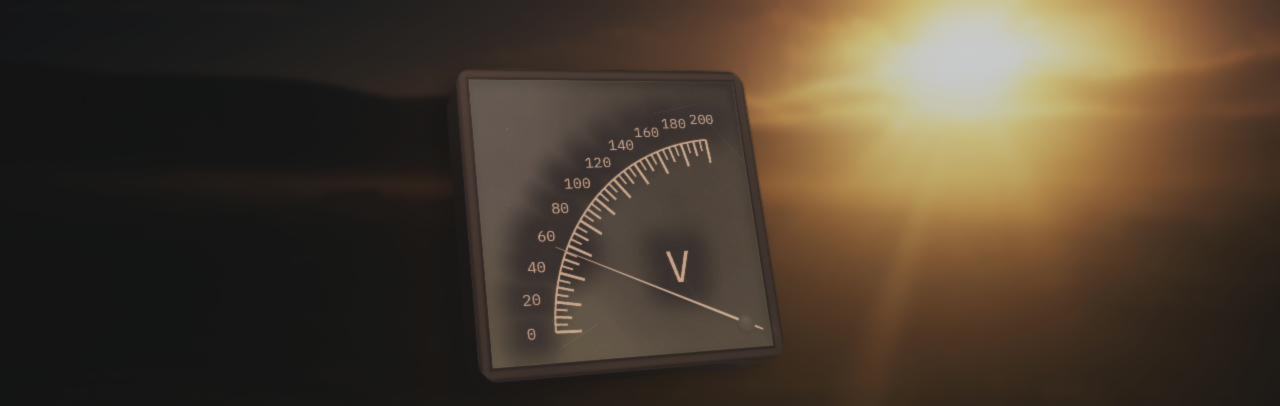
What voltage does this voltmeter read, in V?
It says 55 V
